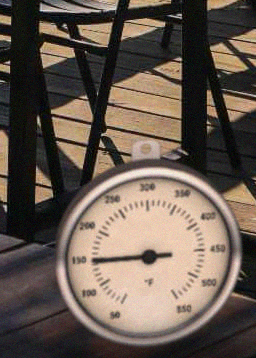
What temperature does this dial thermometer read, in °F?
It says 150 °F
